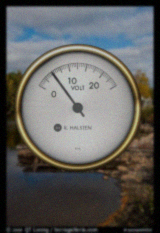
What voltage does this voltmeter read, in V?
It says 5 V
